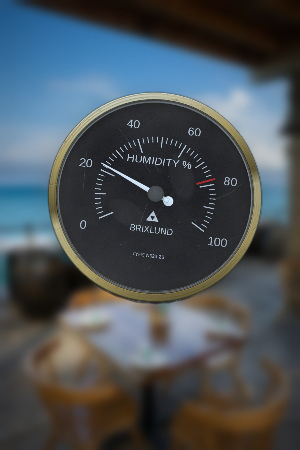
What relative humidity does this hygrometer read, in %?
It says 22 %
